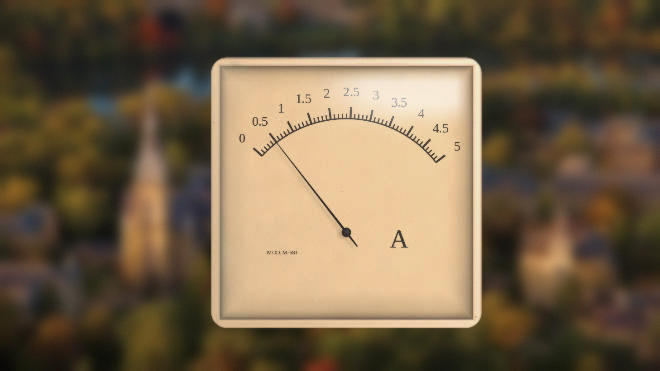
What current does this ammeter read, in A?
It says 0.5 A
